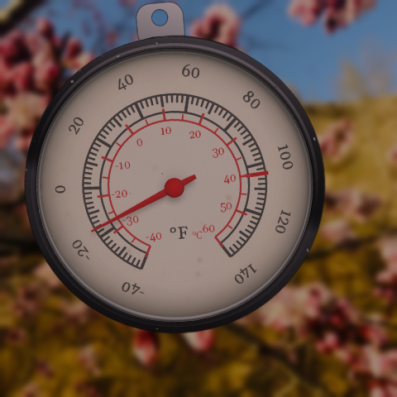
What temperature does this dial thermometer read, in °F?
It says -16 °F
